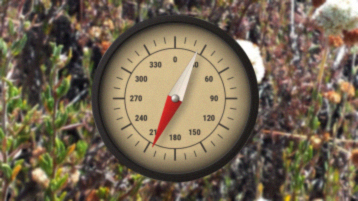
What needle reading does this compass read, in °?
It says 205 °
